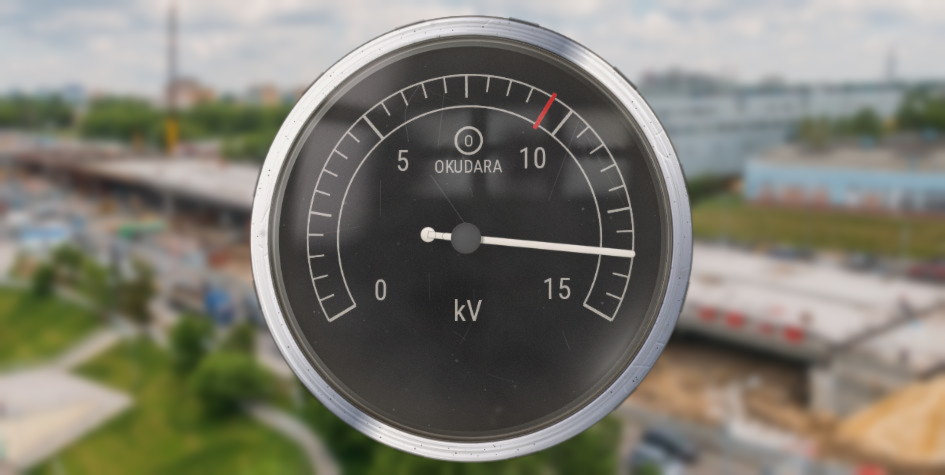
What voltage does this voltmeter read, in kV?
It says 13.5 kV
